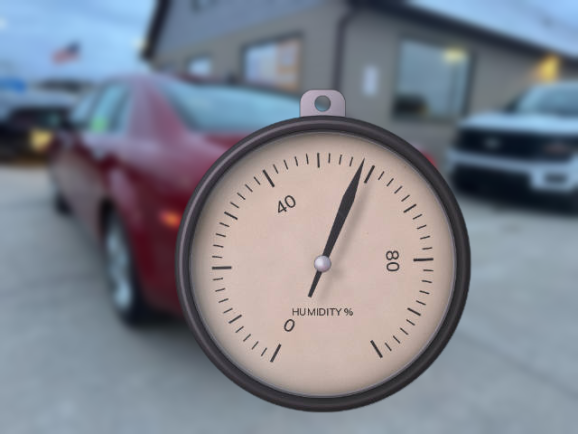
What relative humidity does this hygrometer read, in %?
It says 58 %
